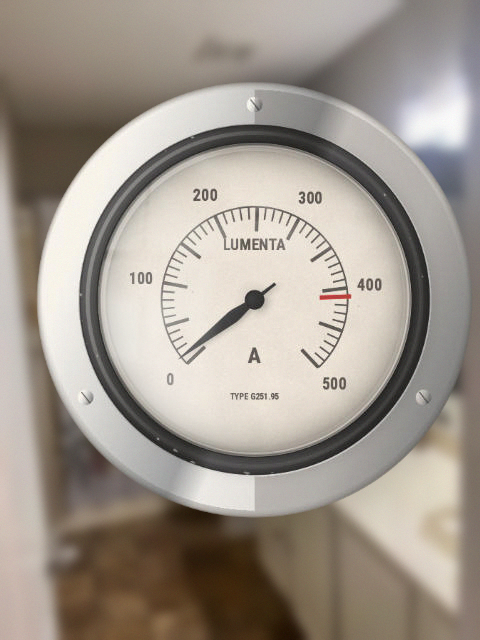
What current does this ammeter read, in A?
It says 10 A
